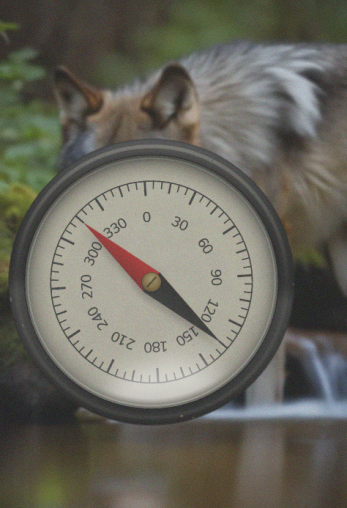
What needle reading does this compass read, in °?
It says 315 °
